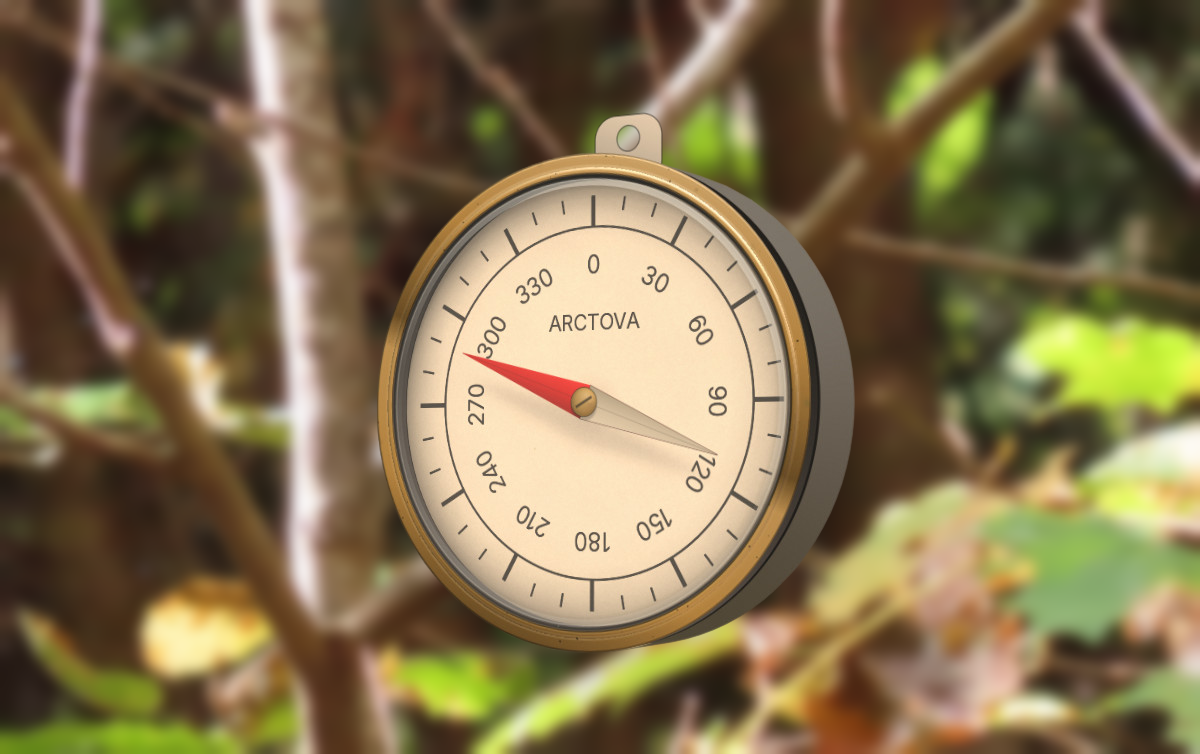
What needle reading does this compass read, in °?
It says 290 °
